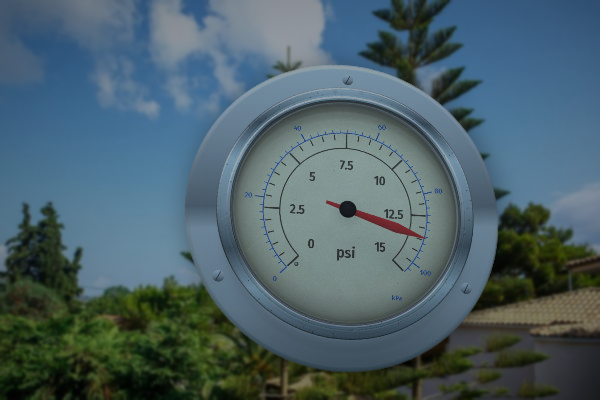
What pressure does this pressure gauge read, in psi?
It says 13.5 psi
